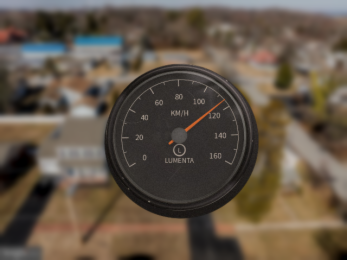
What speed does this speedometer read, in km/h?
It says 115 km/h
